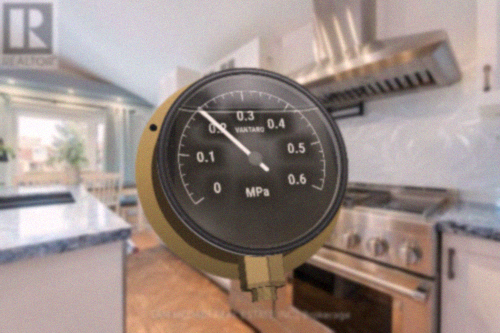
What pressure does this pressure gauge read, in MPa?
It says 0.2 MPa
